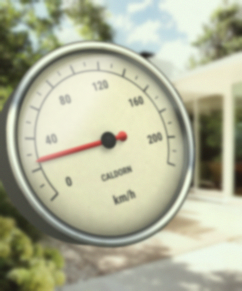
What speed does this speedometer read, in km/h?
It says 25 km/h
